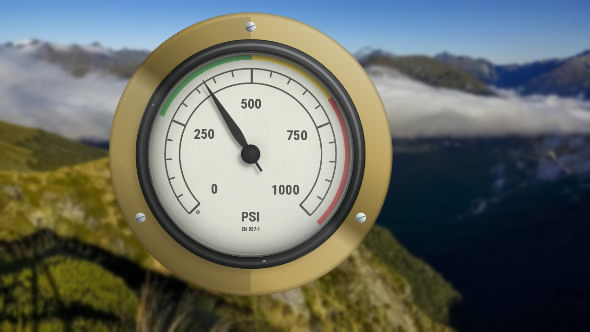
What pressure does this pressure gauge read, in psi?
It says 375 psi
